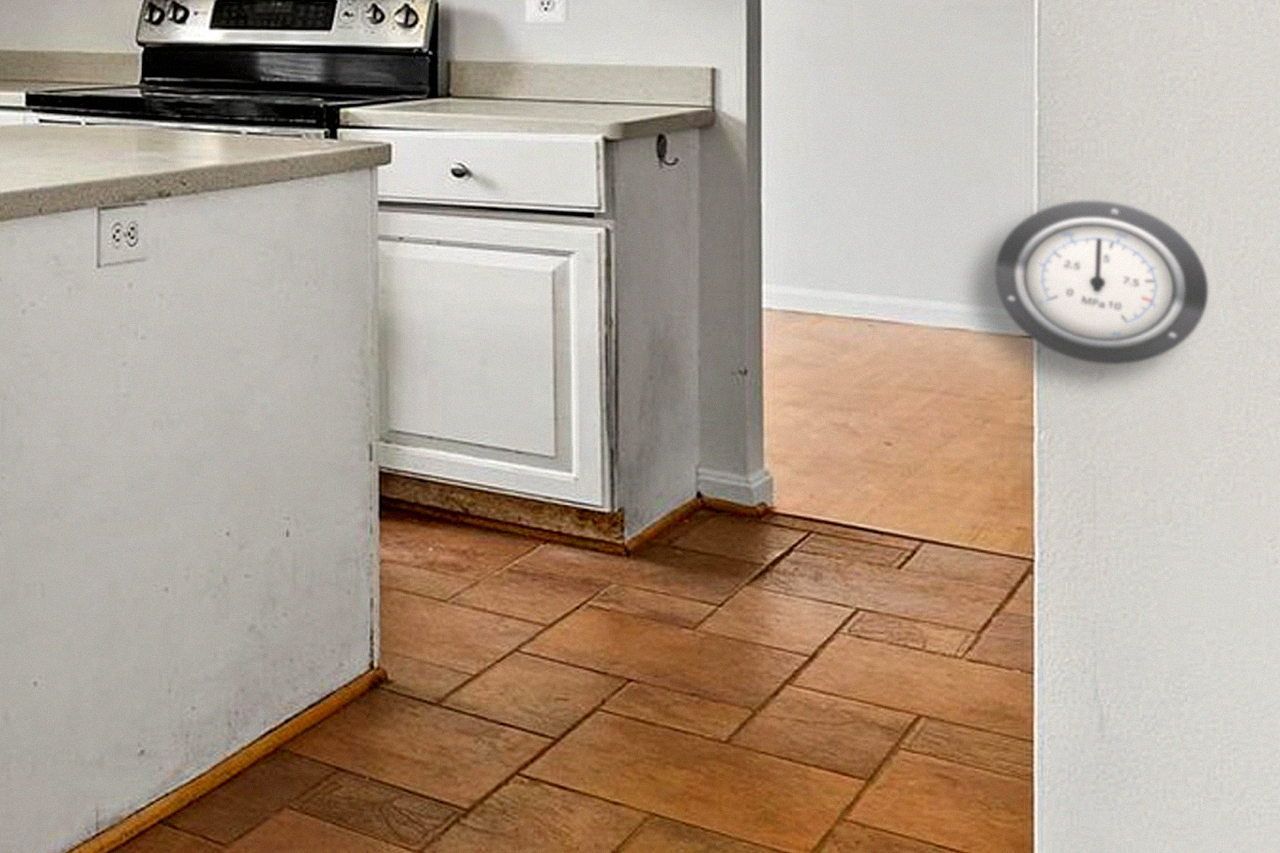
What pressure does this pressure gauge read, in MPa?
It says 4.5 MPa
